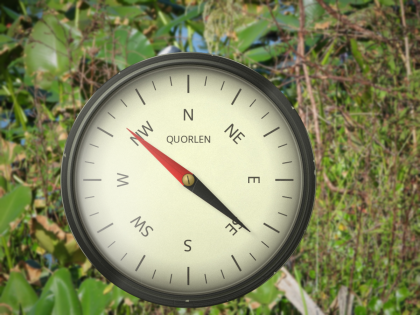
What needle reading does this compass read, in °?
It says 310 °
